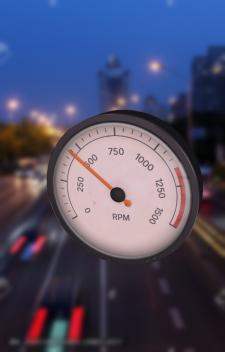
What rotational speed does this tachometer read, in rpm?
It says 450 rpm
